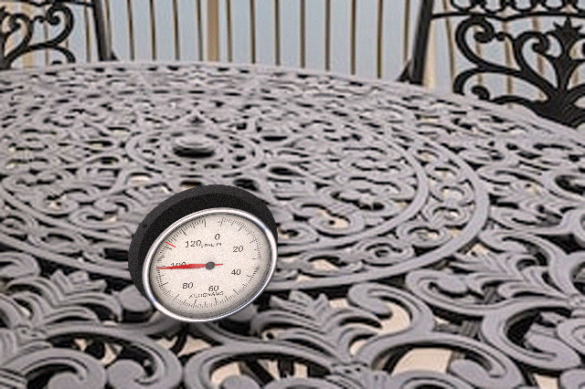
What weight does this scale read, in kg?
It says 100 kg
